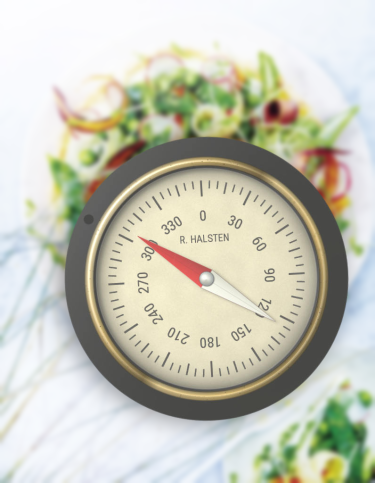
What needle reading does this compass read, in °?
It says 305 °
